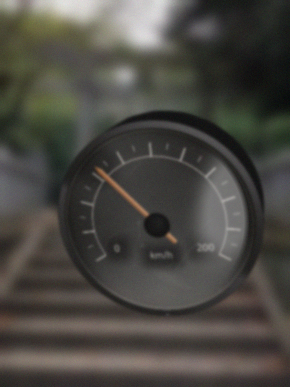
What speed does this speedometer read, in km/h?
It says 65 km/h
